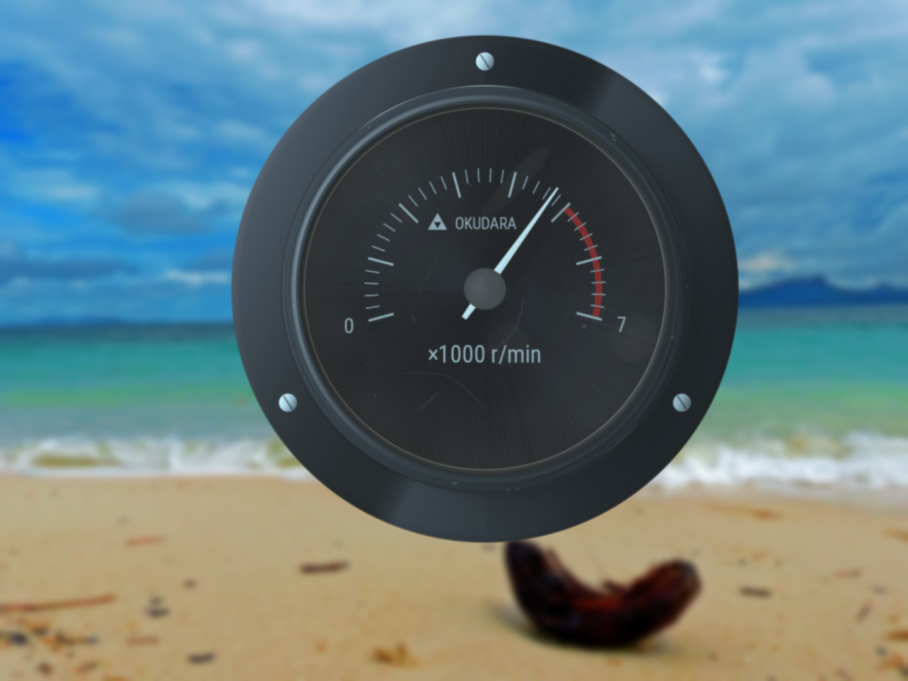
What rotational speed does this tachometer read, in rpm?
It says 4700 rpm
